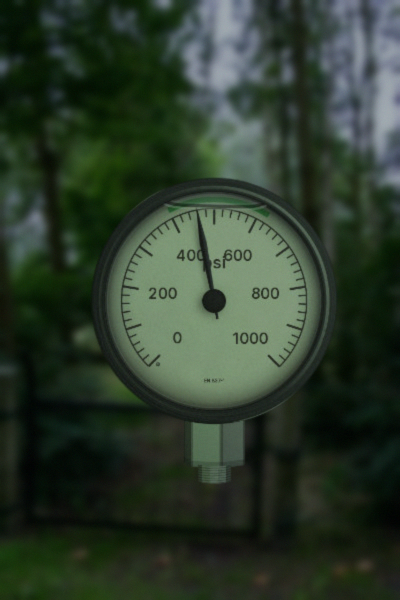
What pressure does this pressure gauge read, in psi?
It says 460 psi
